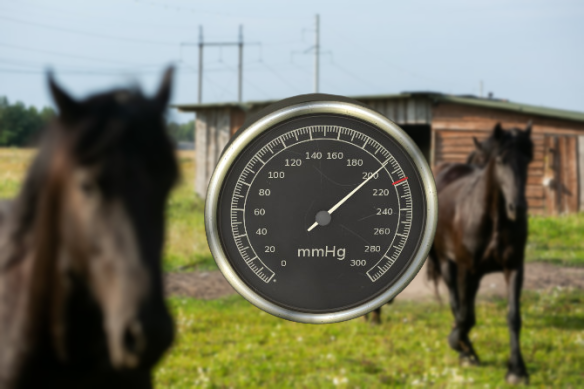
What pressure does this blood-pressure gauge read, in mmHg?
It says 200 mmHg
